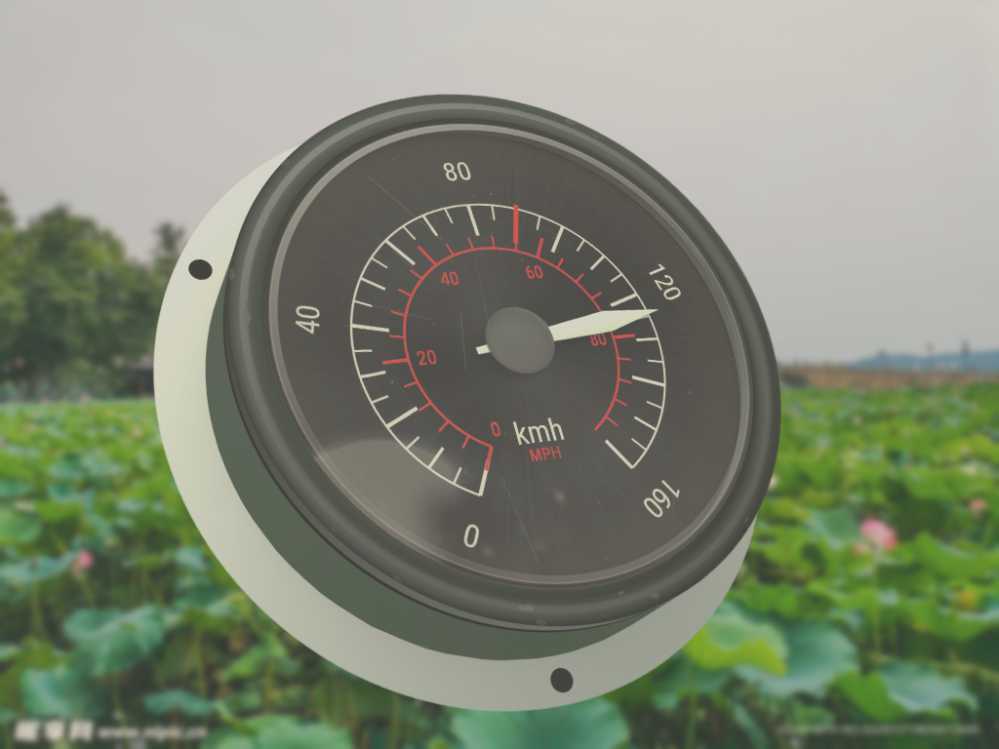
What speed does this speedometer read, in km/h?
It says 125 km/h
